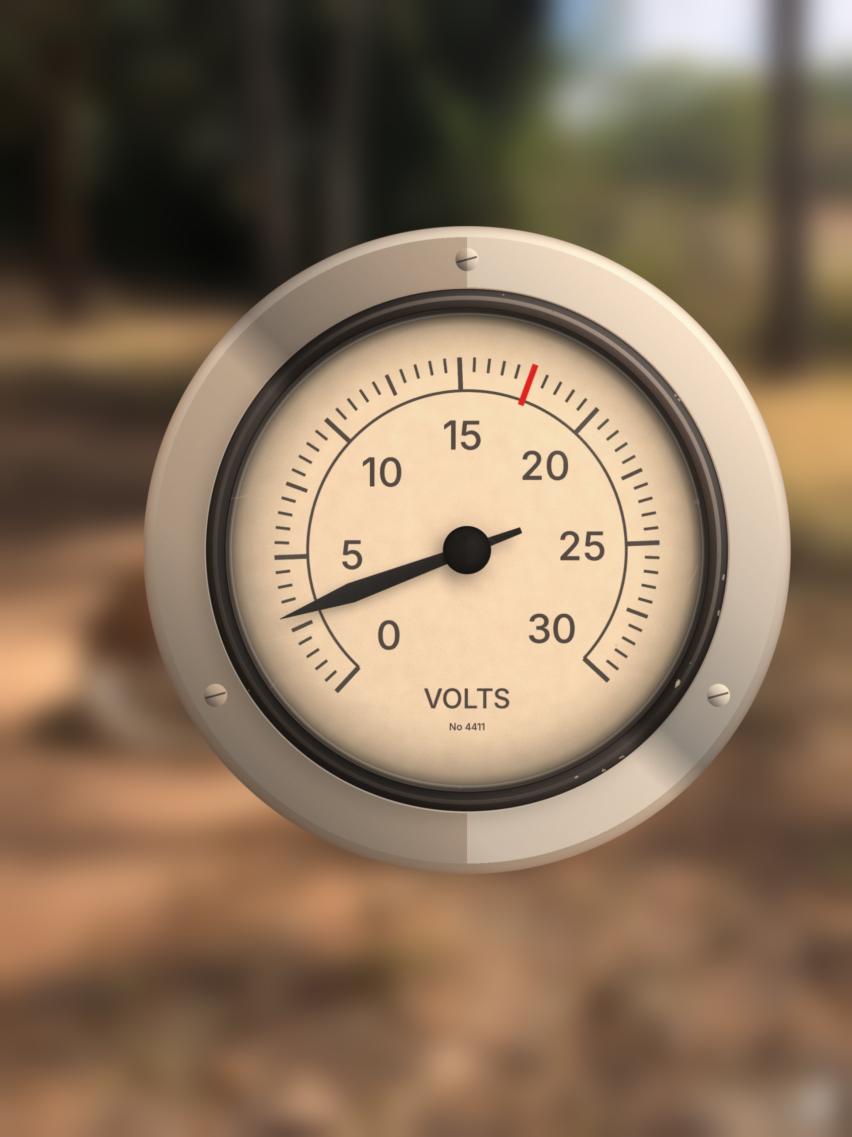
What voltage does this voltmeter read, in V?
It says 3 V
